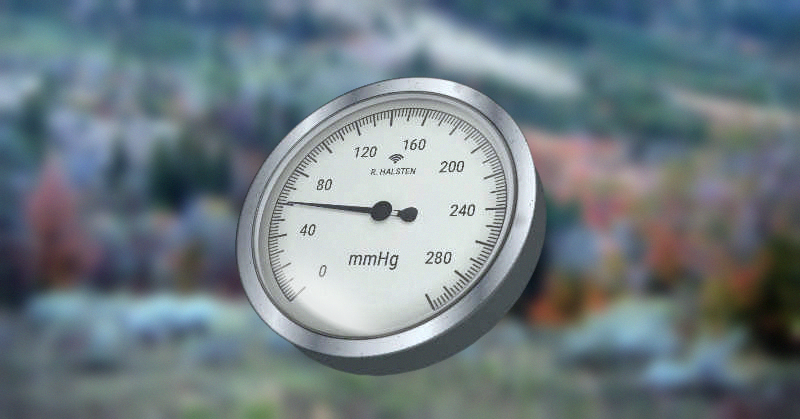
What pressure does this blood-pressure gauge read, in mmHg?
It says 60 mmHg
